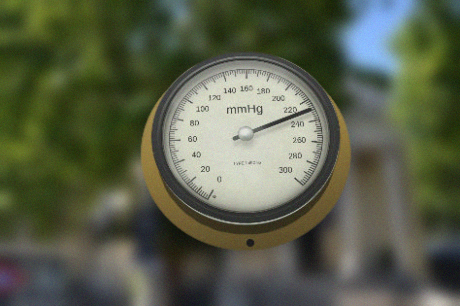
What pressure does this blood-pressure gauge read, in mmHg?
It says 230 mmHg
